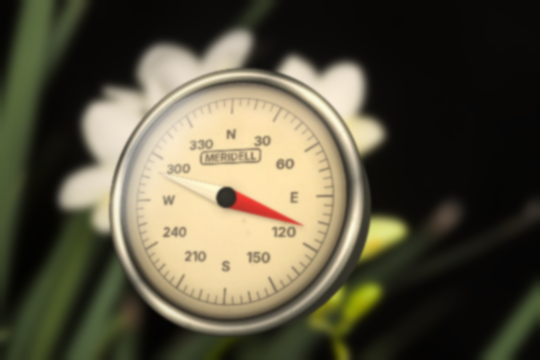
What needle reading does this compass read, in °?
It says 110 °
